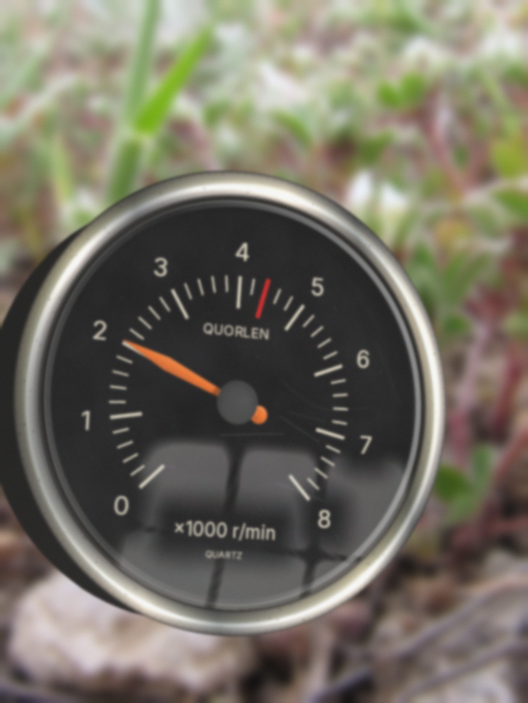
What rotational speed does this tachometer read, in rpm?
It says 2000 rpm
